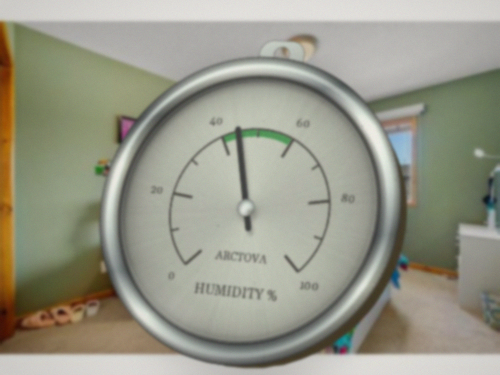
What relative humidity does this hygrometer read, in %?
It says 45 %
